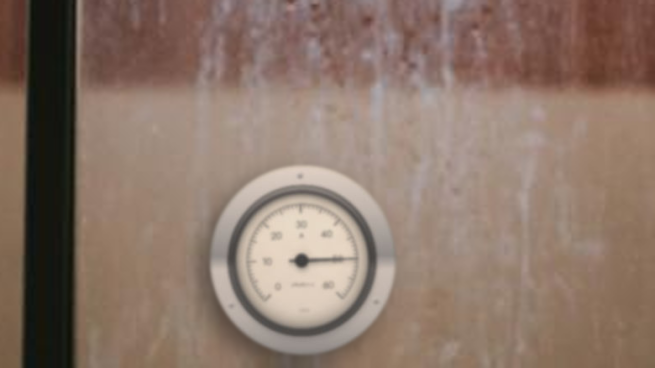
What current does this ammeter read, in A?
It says 50 A
